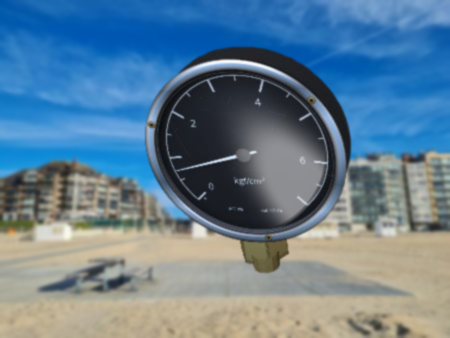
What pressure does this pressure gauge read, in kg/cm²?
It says 0.75 kg/cm²
